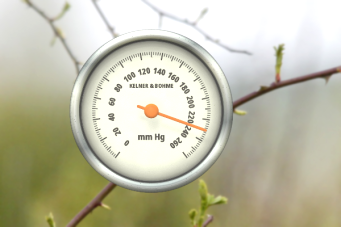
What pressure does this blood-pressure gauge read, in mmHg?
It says 230 mmHg
